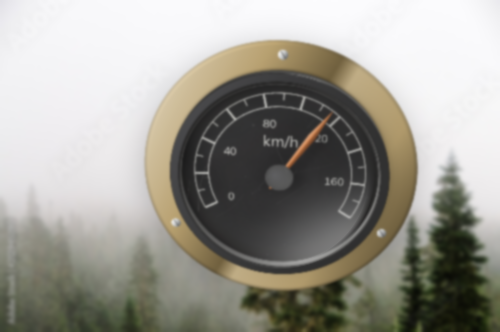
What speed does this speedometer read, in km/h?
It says 115 km/h
